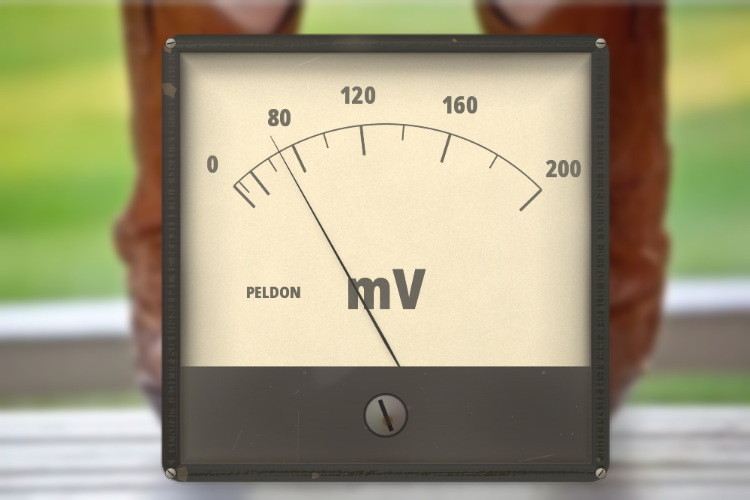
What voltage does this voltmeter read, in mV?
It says 70 mV
